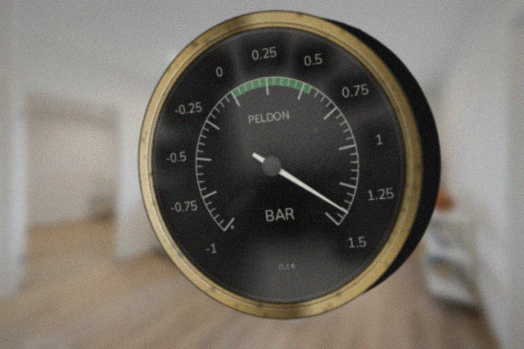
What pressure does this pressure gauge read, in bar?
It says 1.4 bar
